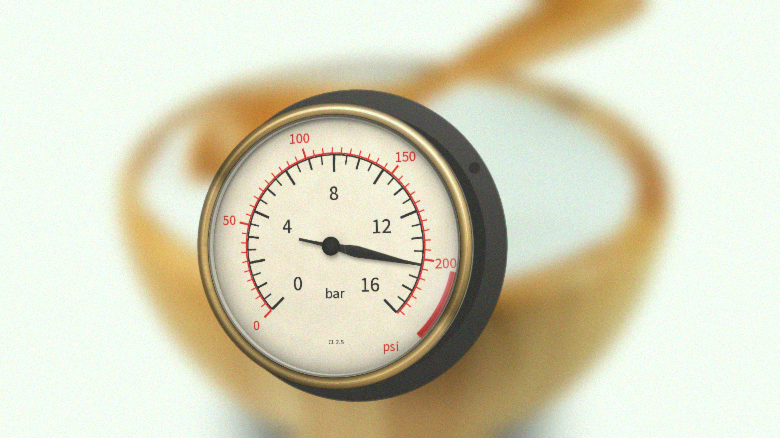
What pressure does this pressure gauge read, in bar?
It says 14 bar
